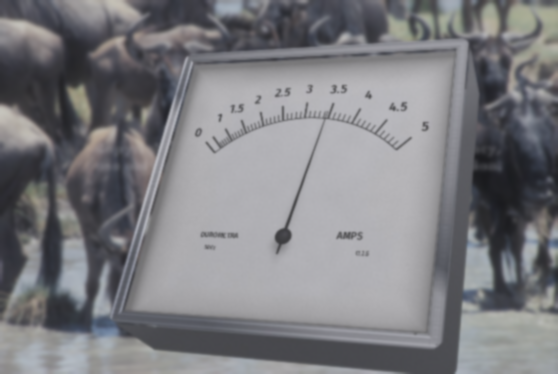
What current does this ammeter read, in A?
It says 3.5 A
